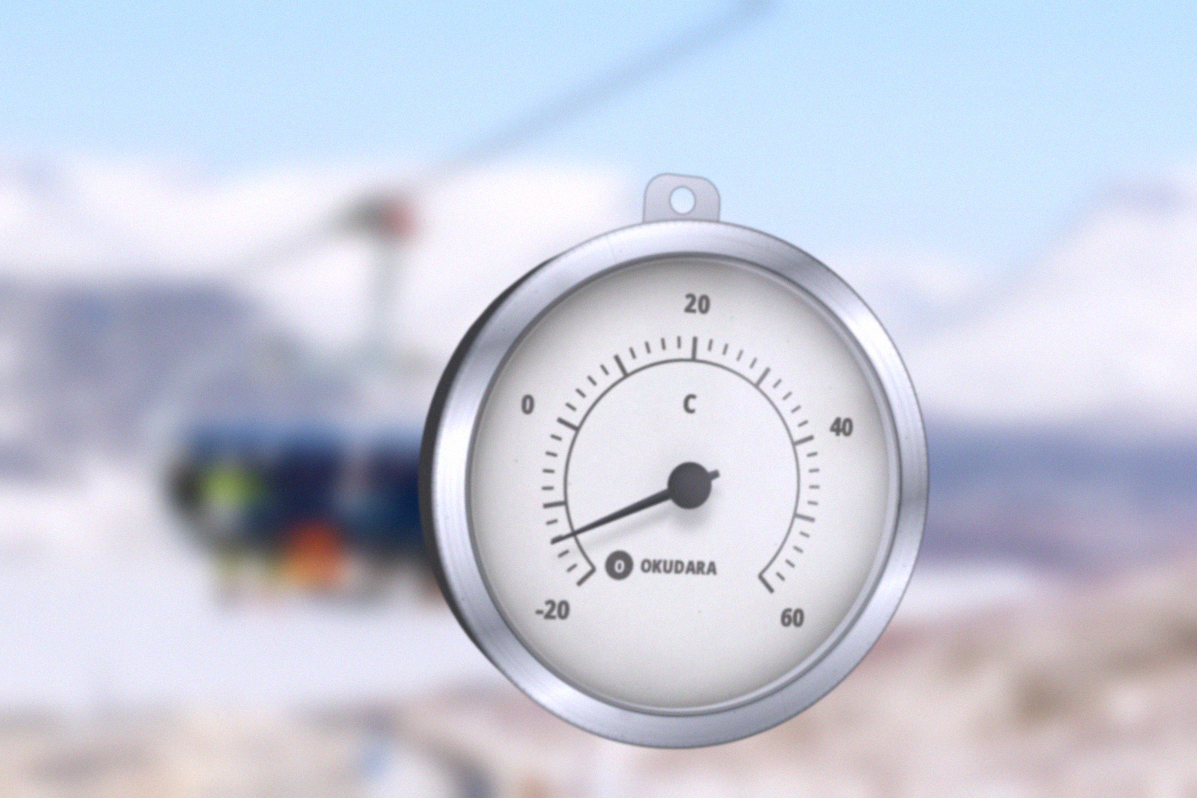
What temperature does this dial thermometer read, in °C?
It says -14 °C
